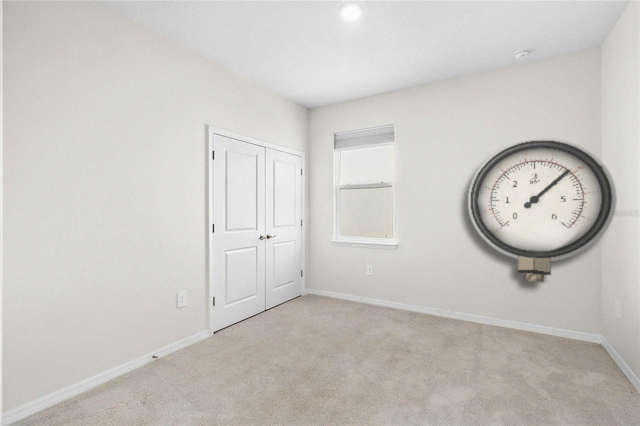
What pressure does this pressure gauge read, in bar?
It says 4 bar
